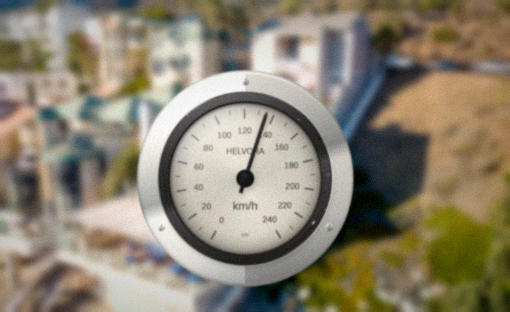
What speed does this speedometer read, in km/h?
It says 135 km/h
